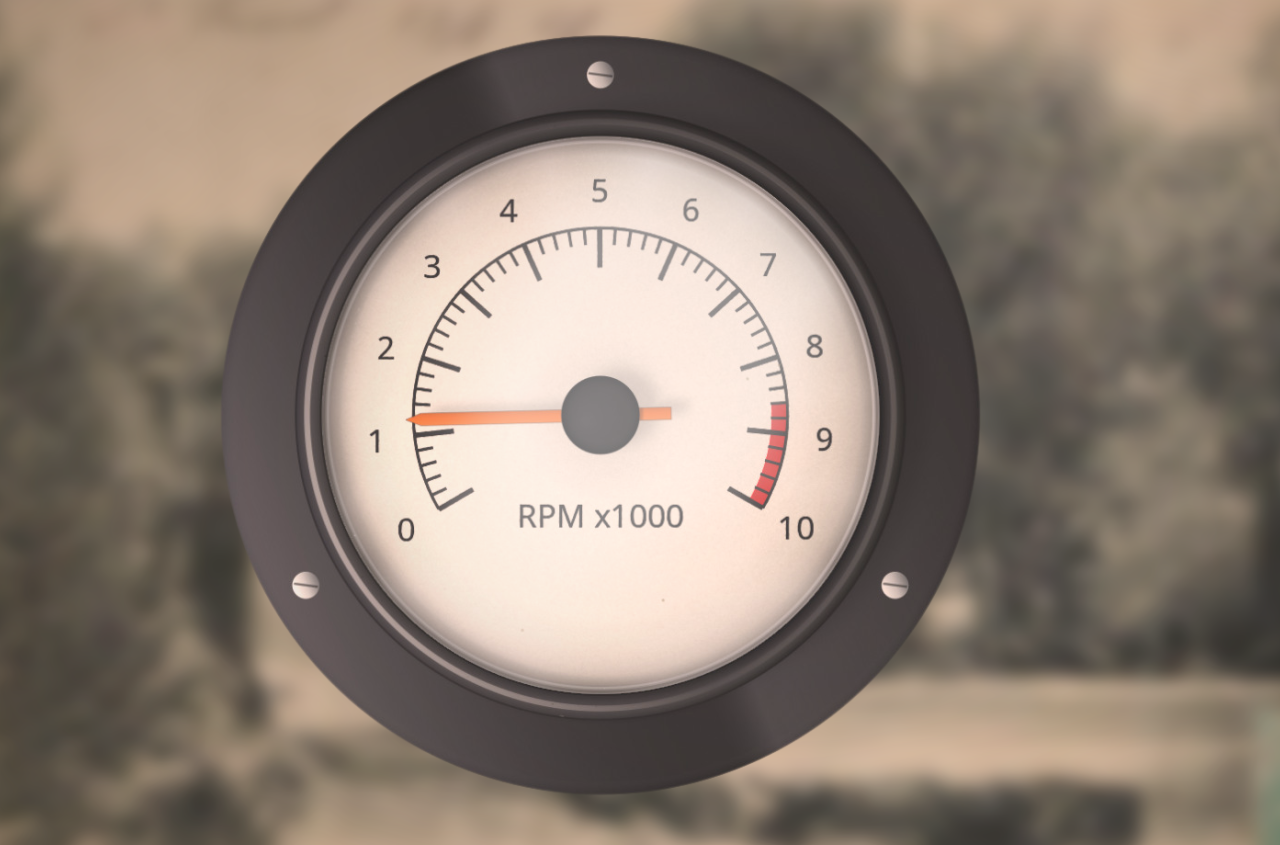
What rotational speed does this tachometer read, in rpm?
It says 1200 rpm
